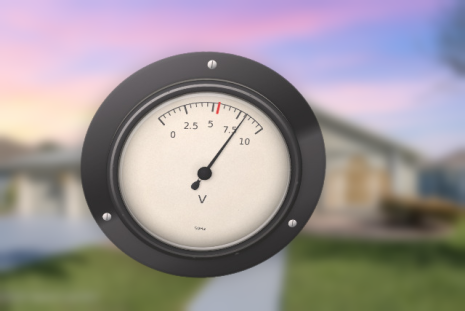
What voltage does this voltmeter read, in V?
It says 8 V
